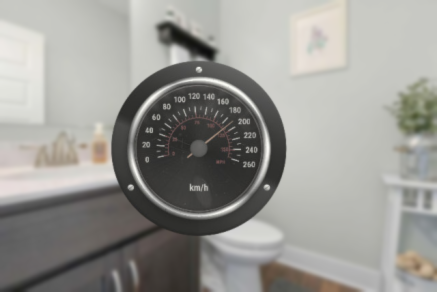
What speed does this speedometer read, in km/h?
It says 190 km/h
